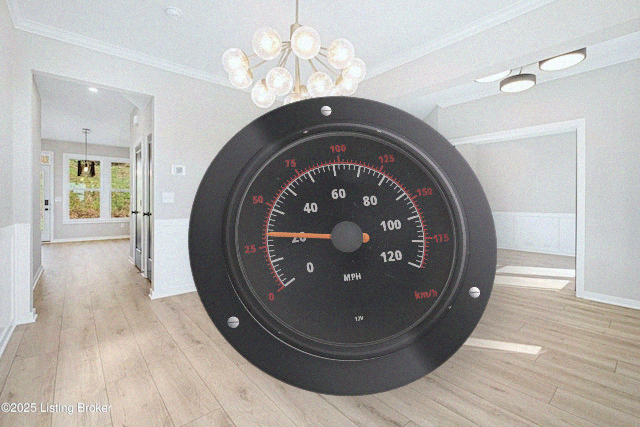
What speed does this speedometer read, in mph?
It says 20 mph
